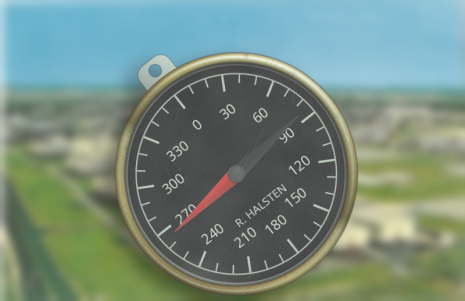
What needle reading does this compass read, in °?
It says 265 °
